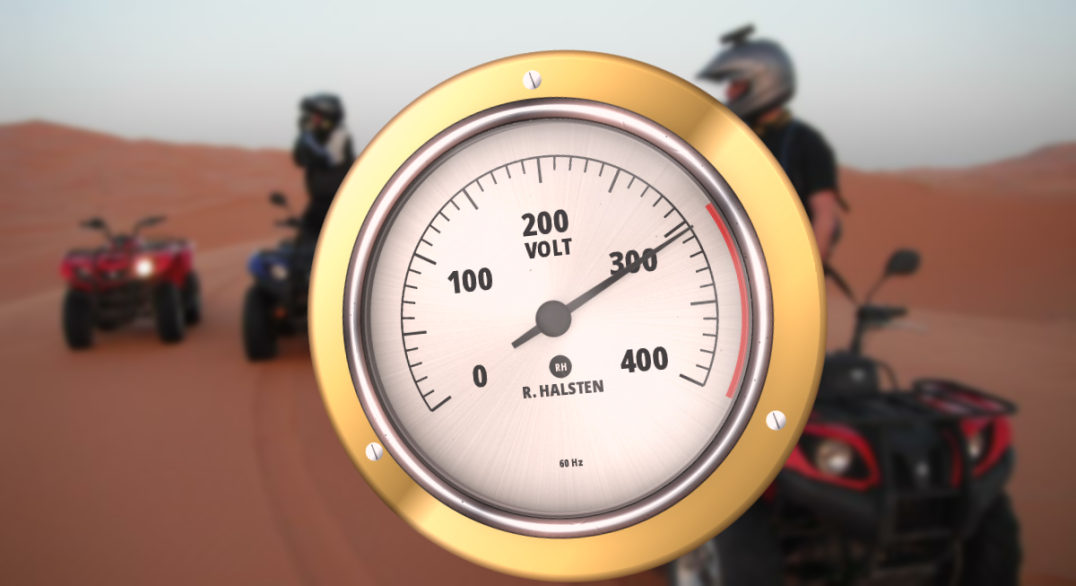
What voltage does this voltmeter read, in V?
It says 305 V
